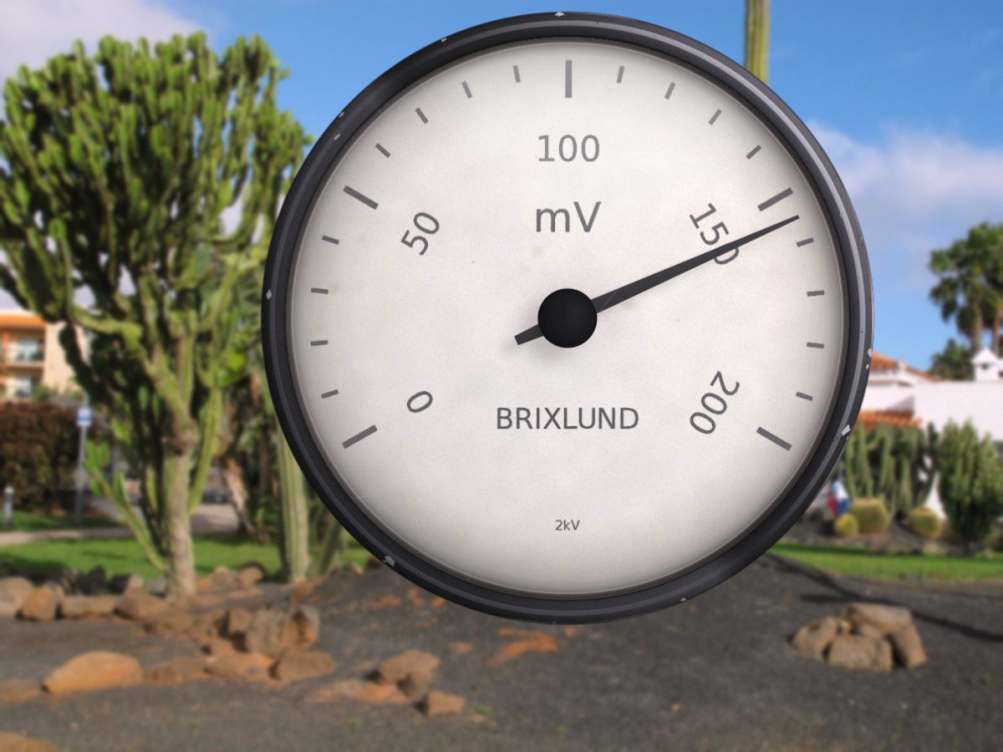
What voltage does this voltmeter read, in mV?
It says 155 mV
